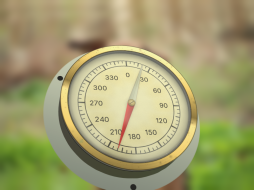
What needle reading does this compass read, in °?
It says 200 °
